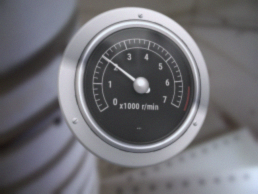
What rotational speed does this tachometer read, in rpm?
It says 2000 rpm
